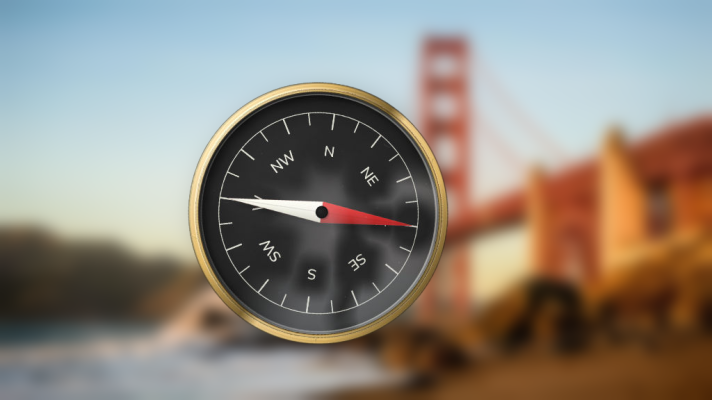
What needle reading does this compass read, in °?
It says 90 °
